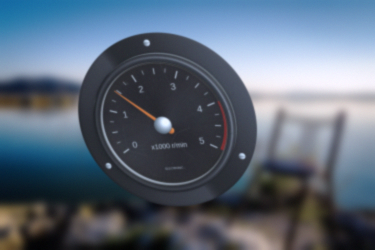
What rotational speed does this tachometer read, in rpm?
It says 1500 rpm
